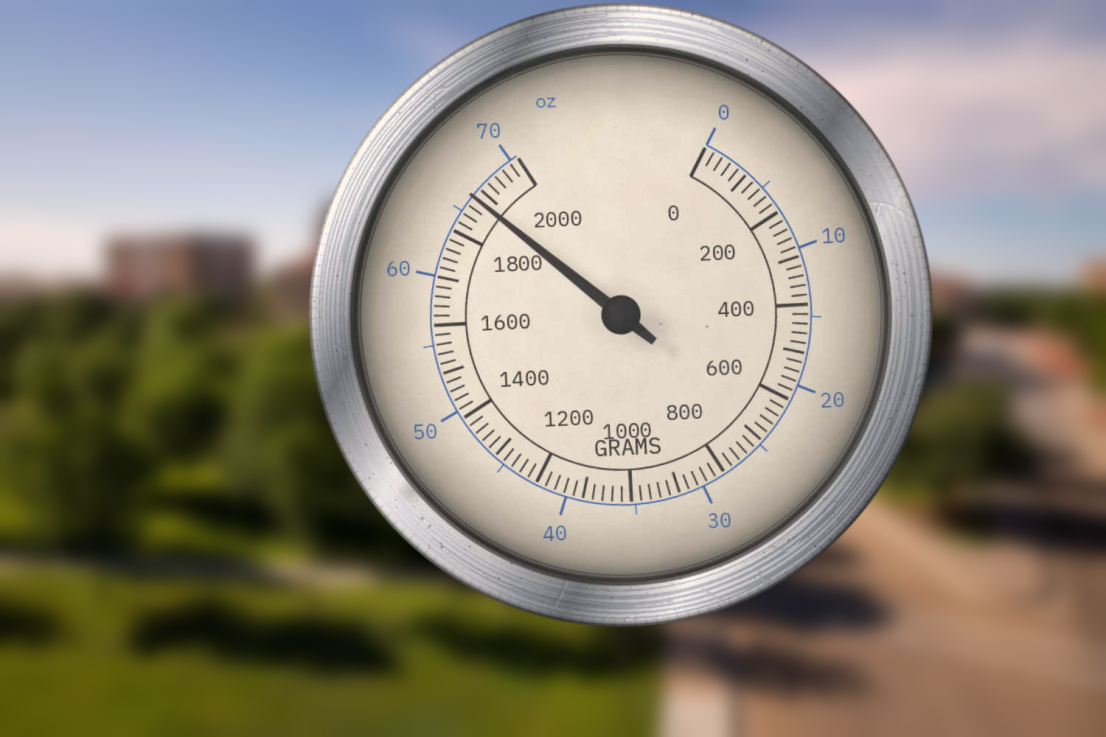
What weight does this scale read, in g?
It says 1880 g
